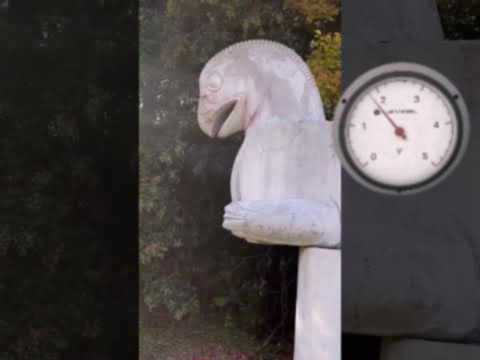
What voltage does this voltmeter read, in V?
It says 1.8 V
